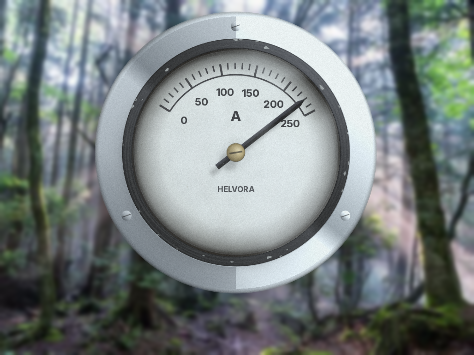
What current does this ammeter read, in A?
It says 230 A
